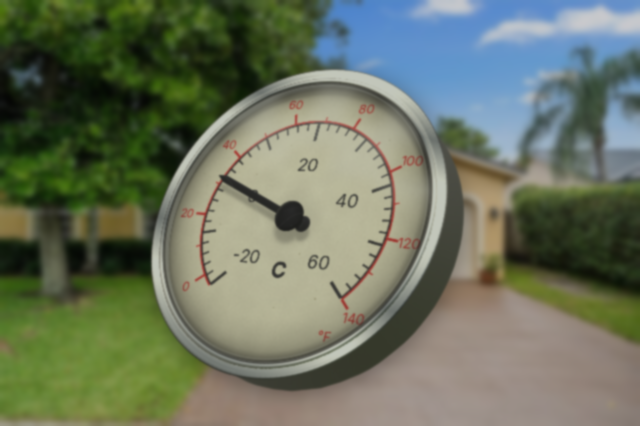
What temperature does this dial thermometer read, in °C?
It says 0 °C
